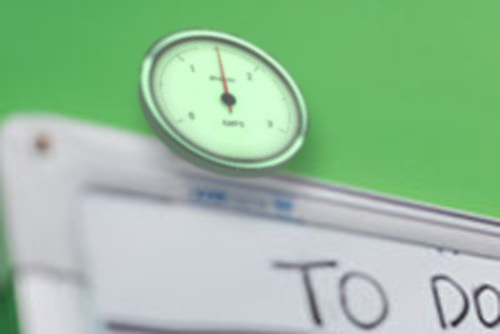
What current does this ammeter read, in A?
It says 1.5 A
